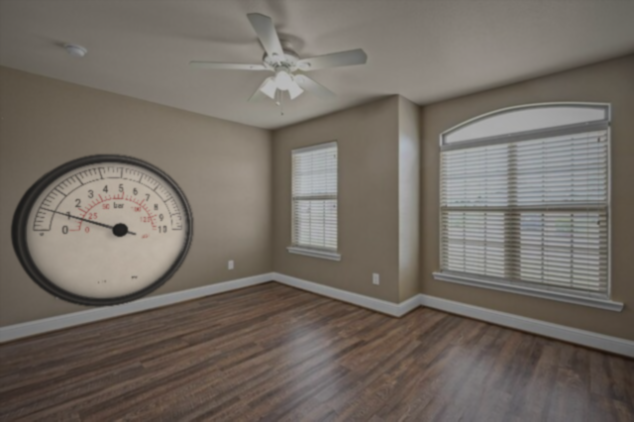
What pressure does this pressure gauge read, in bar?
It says 1 bar
